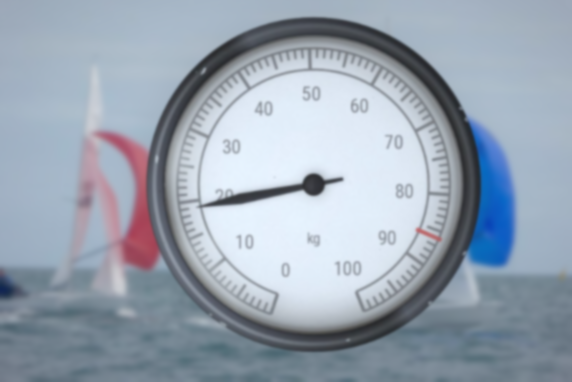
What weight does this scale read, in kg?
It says 19 kg
